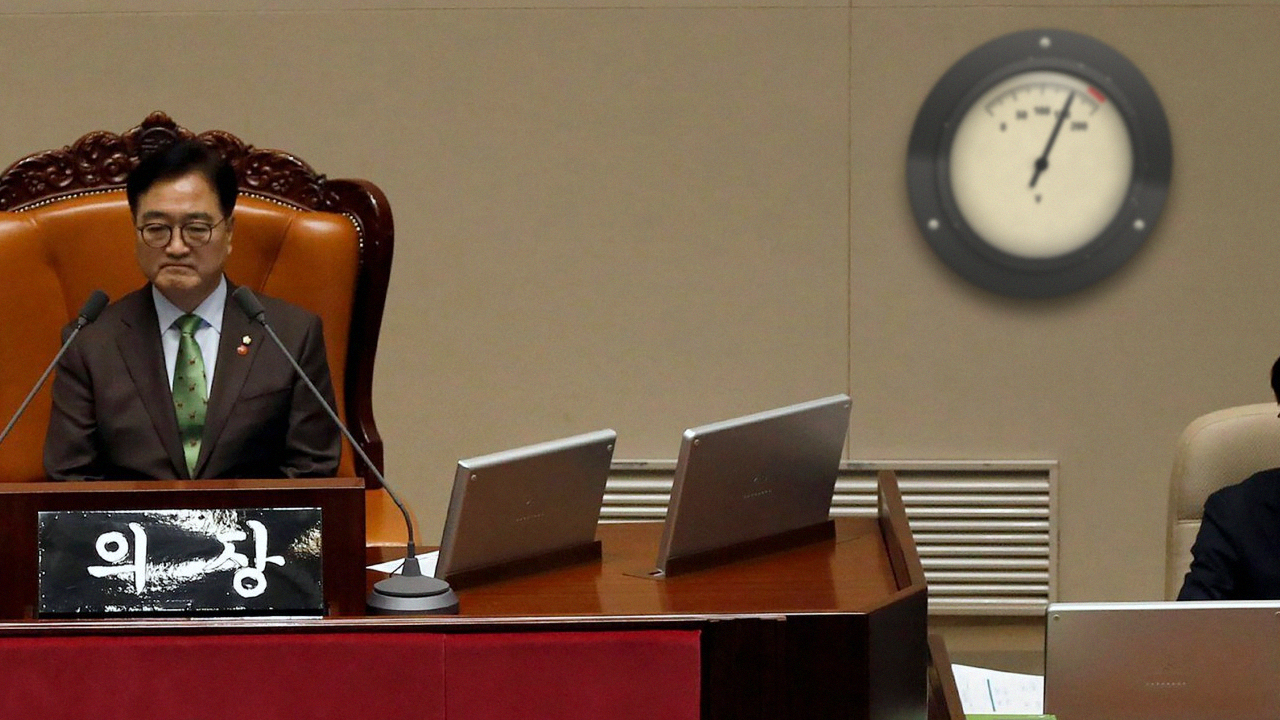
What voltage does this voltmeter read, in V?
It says 150 V
